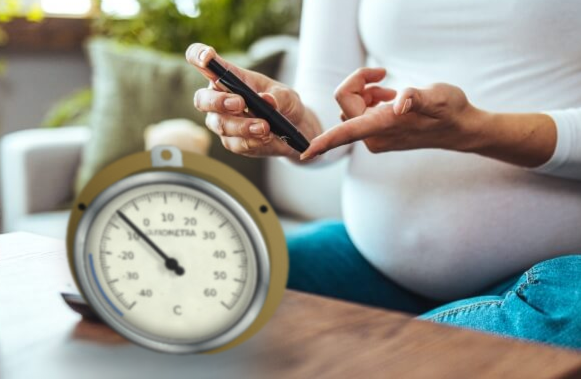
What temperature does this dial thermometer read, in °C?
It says -5 °C
